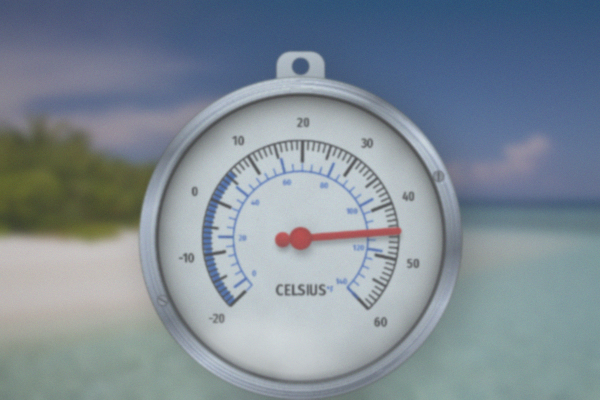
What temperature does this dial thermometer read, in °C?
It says 45 °C
